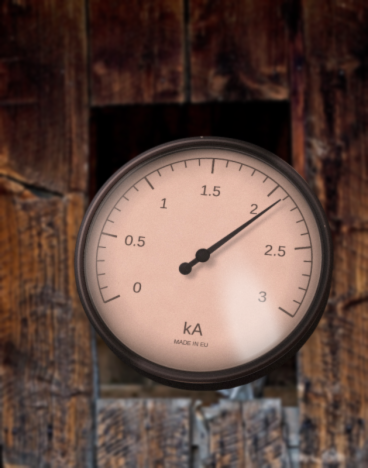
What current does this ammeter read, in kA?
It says 2.1 kA
